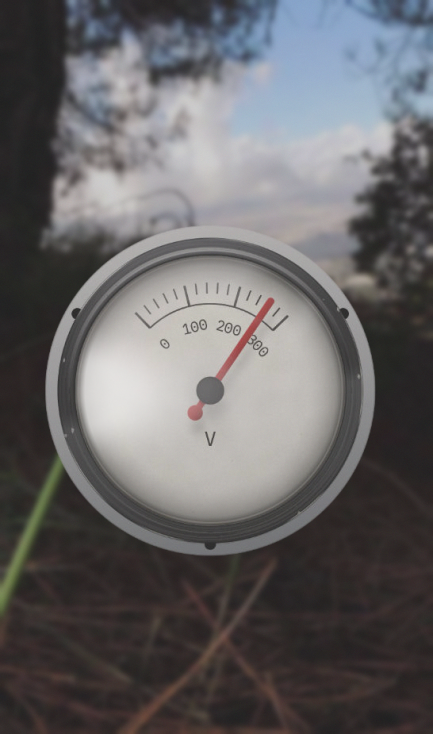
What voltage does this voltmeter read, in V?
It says 260 V
